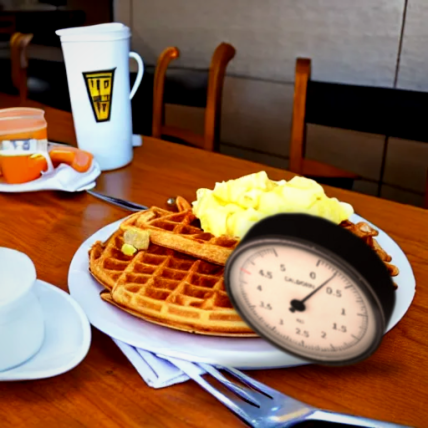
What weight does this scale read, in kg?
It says 0.25 kg
